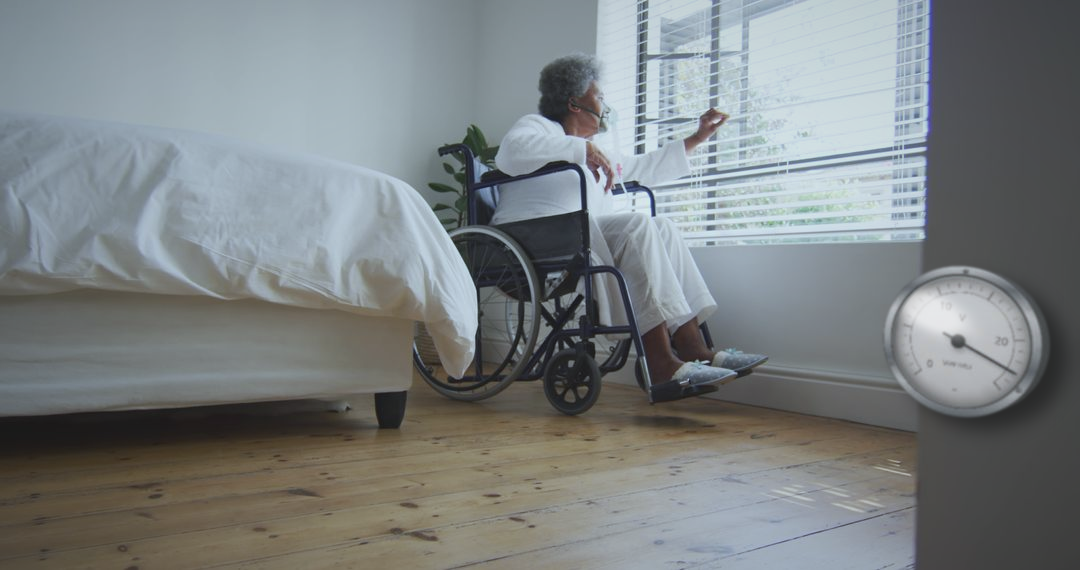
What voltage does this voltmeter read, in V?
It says 23 V
